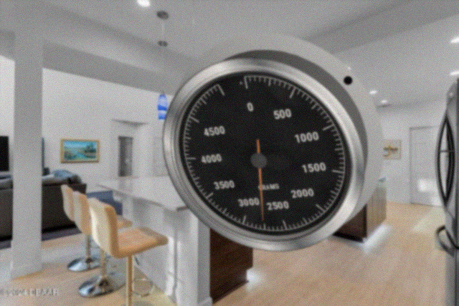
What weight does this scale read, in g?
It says 2750 g
